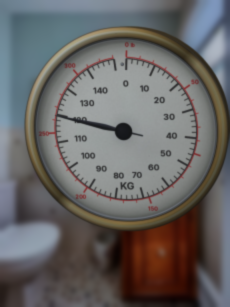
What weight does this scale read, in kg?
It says 120 kg
